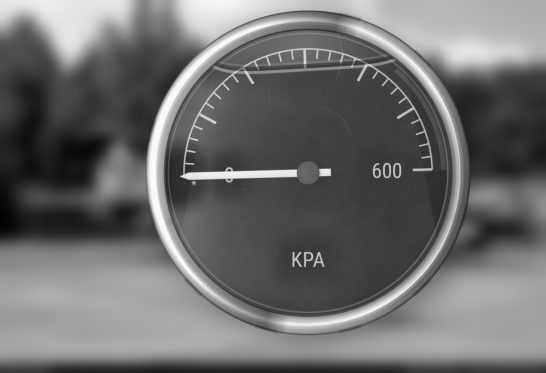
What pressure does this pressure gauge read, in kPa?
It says 0 kPa
